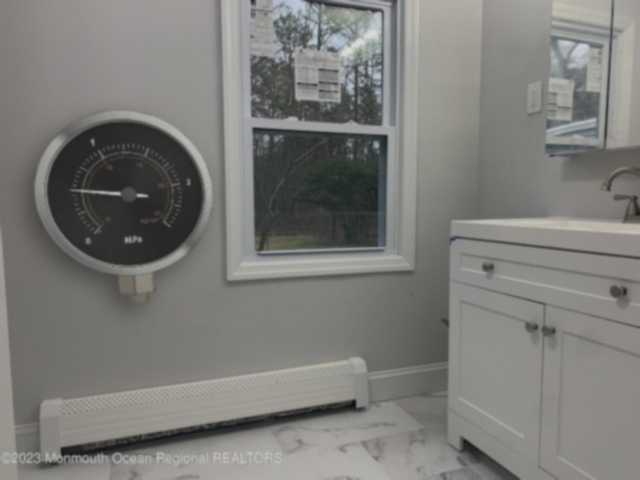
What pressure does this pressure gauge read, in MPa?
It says 0.5 MPa
